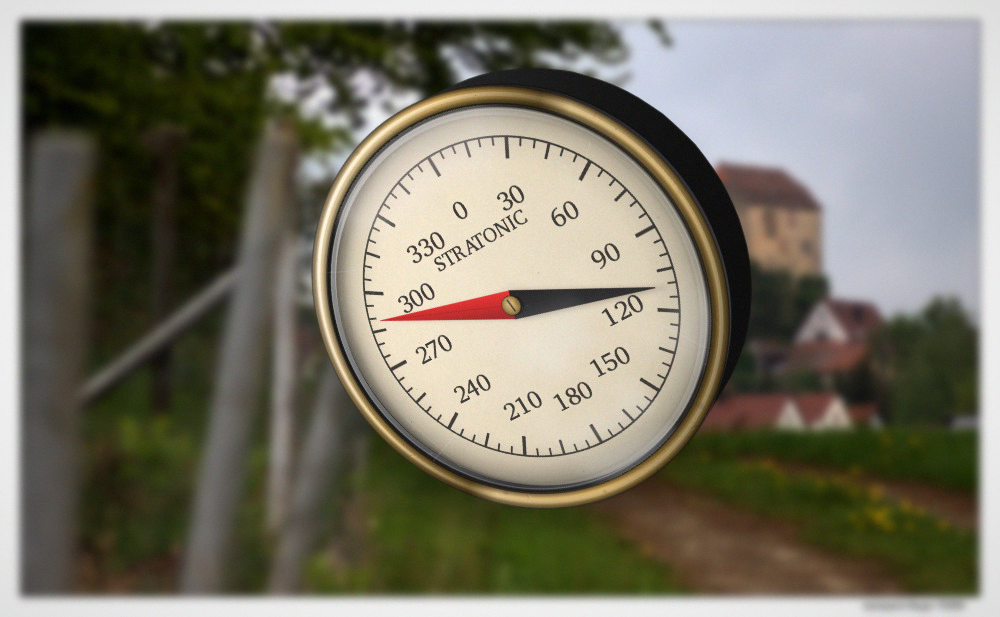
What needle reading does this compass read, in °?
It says 290 °
